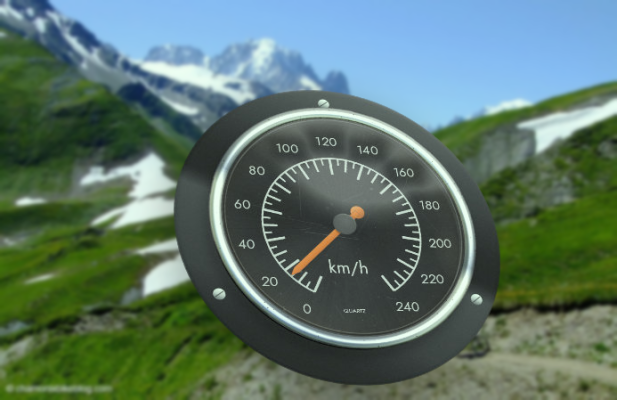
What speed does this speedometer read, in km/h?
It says 15 km/h
